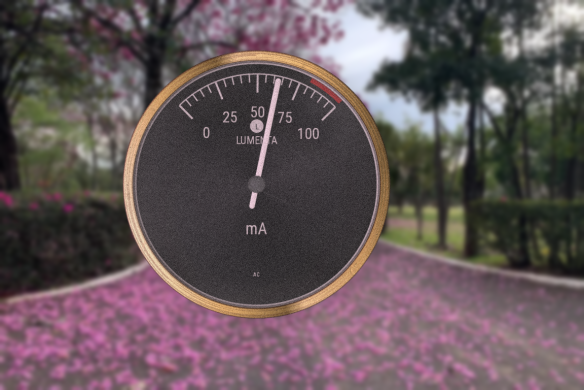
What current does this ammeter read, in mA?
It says 62.5 mA
